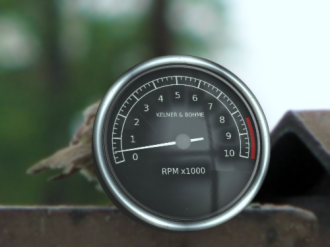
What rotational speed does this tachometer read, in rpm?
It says 400 rpm
